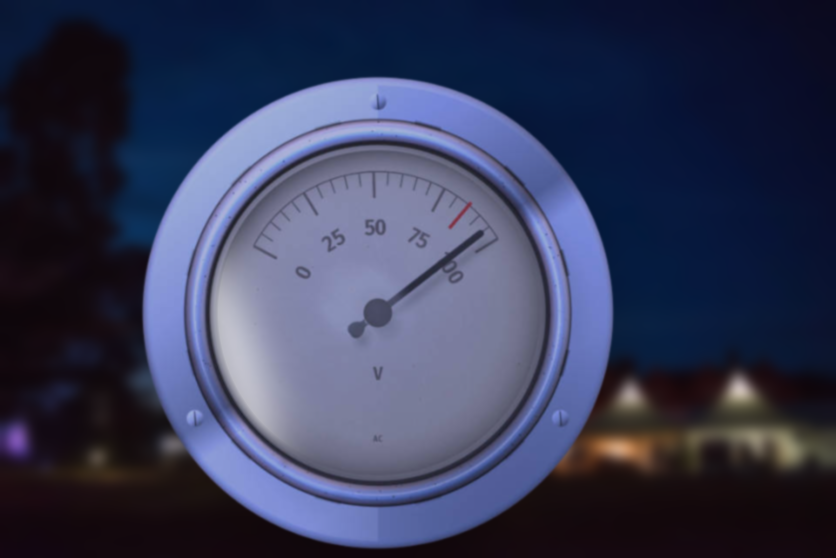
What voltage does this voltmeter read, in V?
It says 95 V
